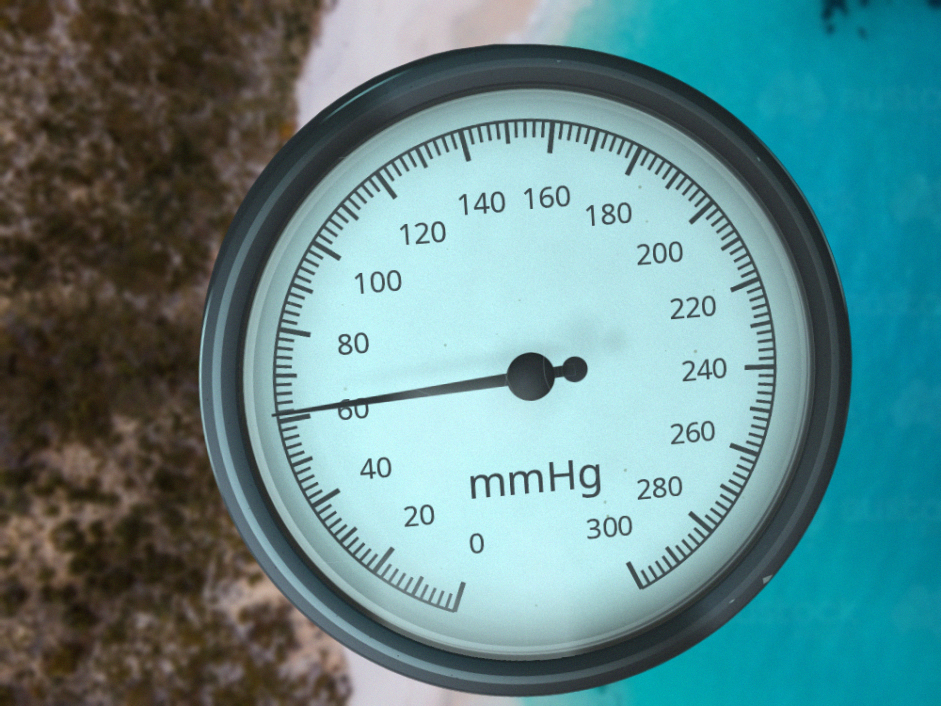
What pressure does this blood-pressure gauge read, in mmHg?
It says 62 mmHg
